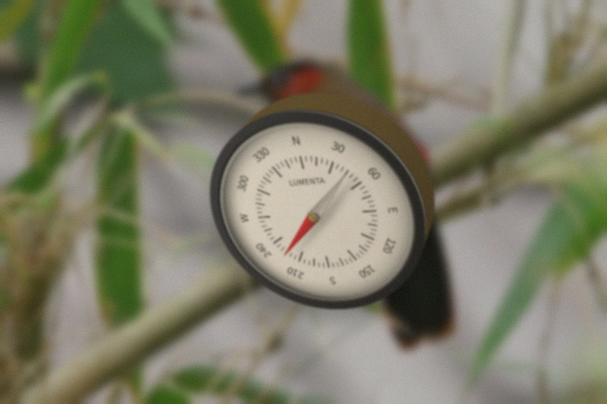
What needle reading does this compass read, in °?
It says 225 °
